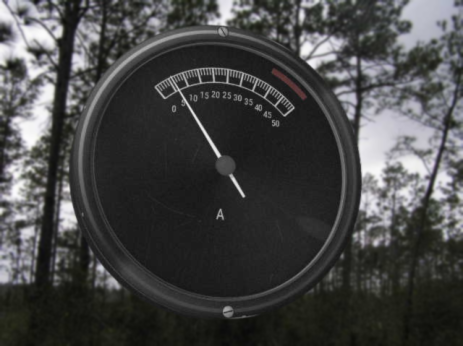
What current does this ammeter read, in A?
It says 5 A
